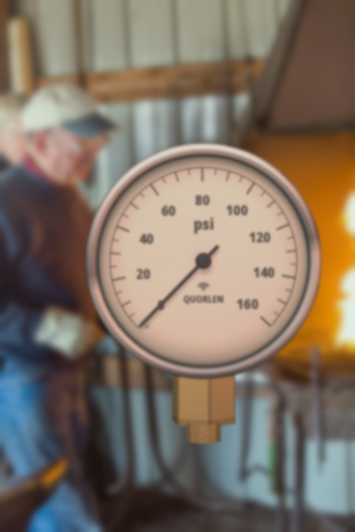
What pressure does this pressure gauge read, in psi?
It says 0 psi
